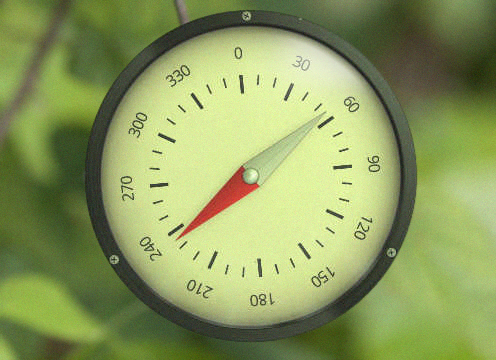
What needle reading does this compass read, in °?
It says 235 °
